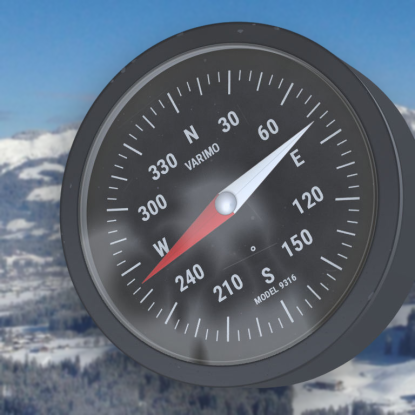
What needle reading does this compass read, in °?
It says 260 °
